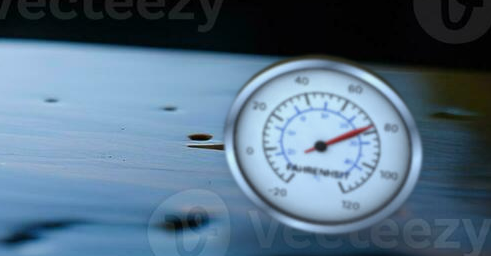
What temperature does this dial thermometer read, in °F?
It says 76 °F
